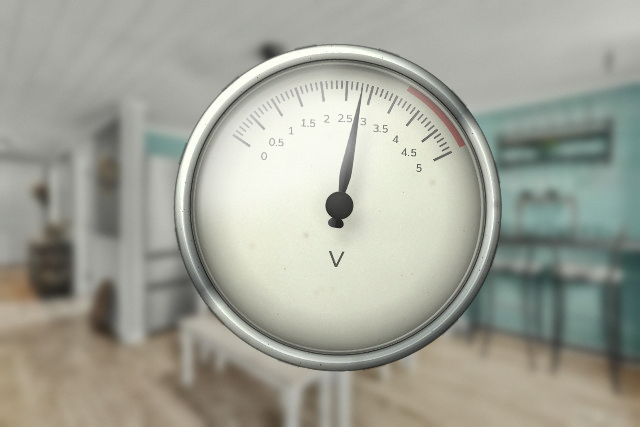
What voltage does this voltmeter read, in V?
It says 2.8 V
